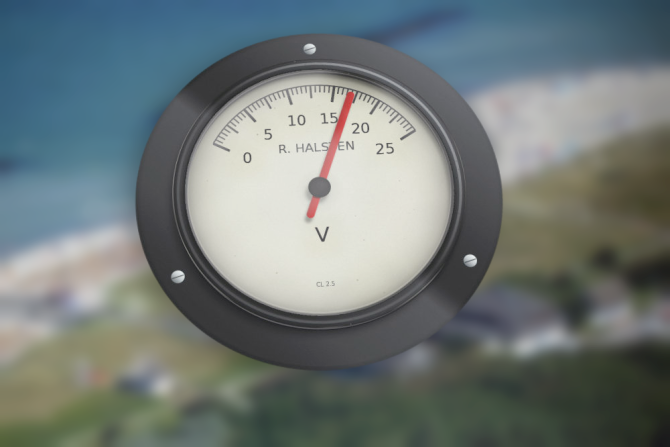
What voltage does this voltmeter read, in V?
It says 17 V
